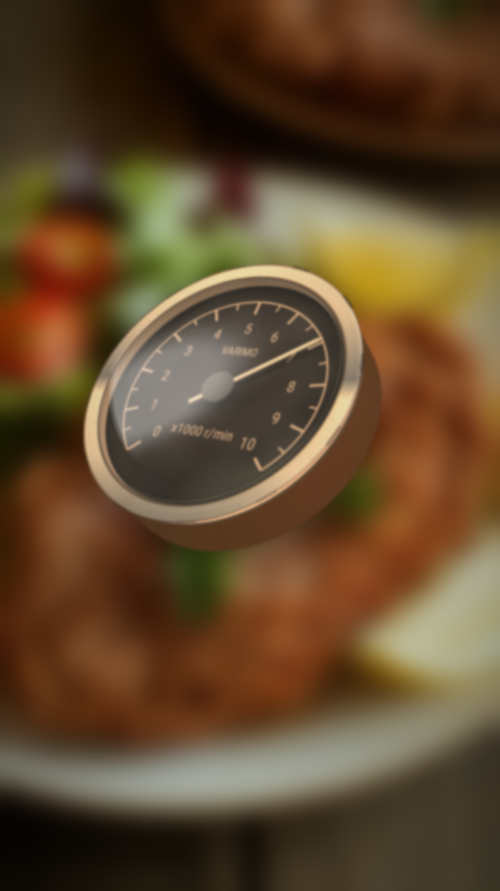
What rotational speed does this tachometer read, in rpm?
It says 7000 rpm
